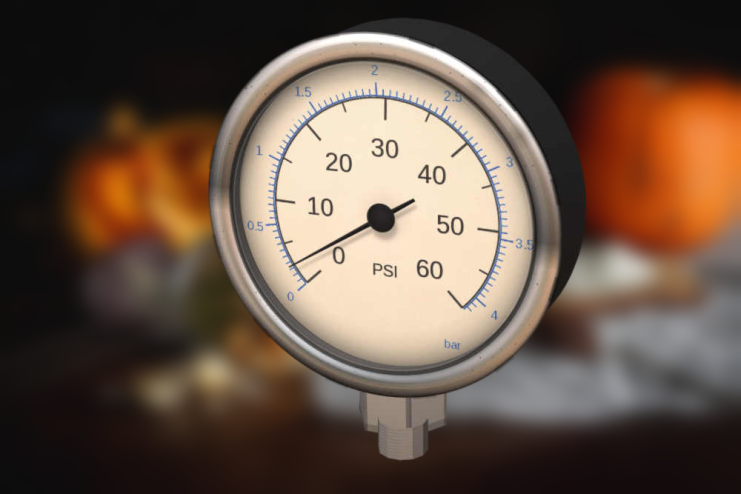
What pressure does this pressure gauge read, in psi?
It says 2.5 psi
